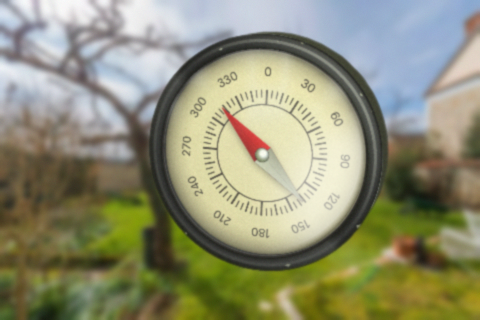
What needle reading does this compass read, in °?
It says 315 °
